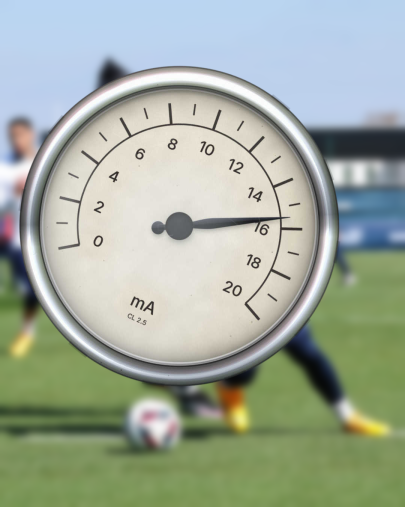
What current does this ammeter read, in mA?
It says 15.5 mA
